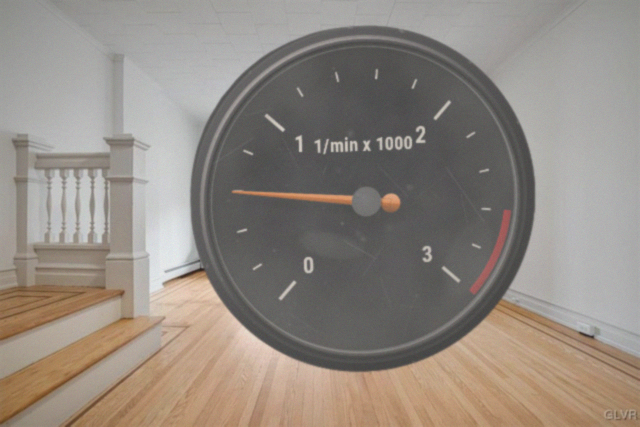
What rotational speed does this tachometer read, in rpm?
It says 600 rpm
